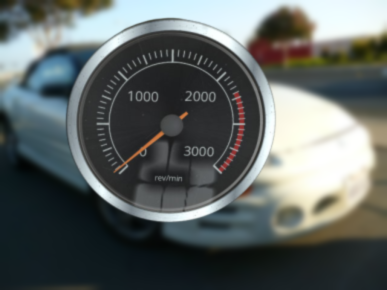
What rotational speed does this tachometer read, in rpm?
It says 50 rpm
